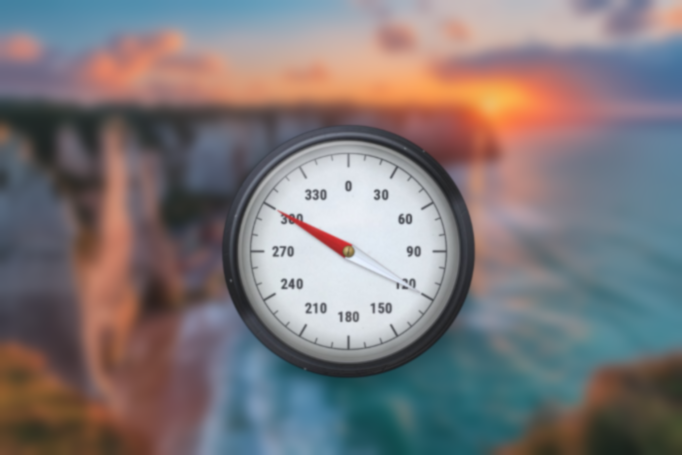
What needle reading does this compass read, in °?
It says 300 °
